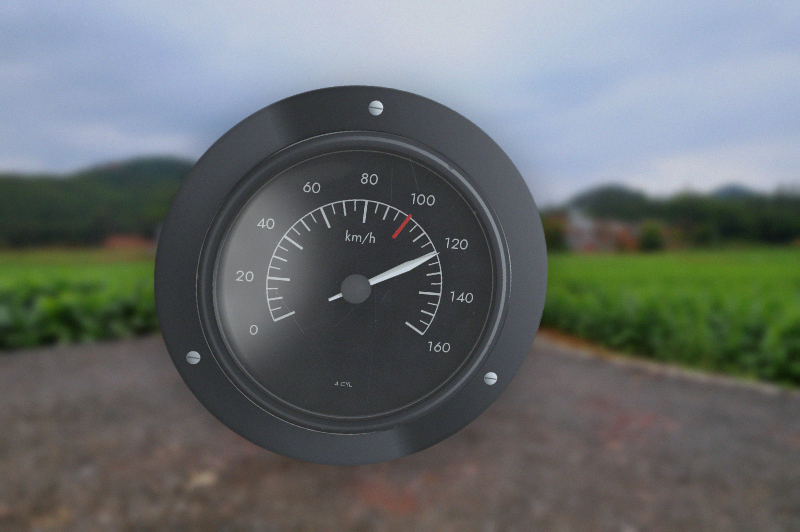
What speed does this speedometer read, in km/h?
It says 120 km/h
